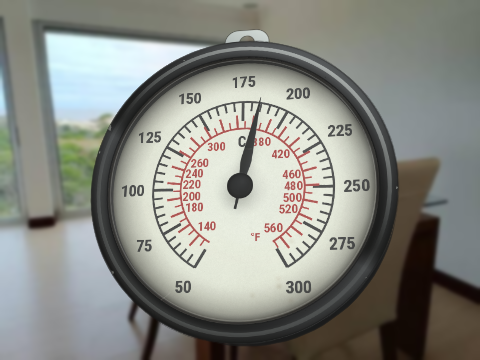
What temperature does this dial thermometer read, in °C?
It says 185 °C
